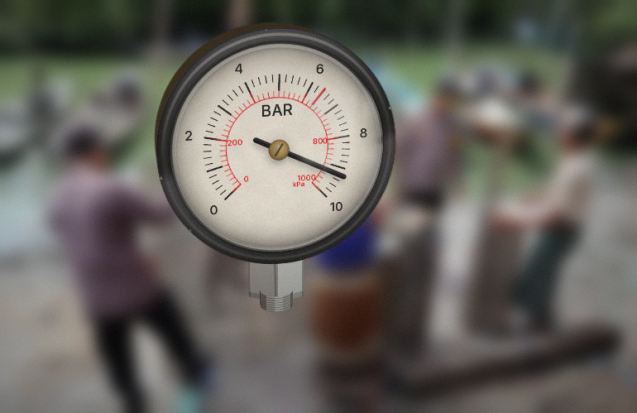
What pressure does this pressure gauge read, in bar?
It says 9.2 bar
